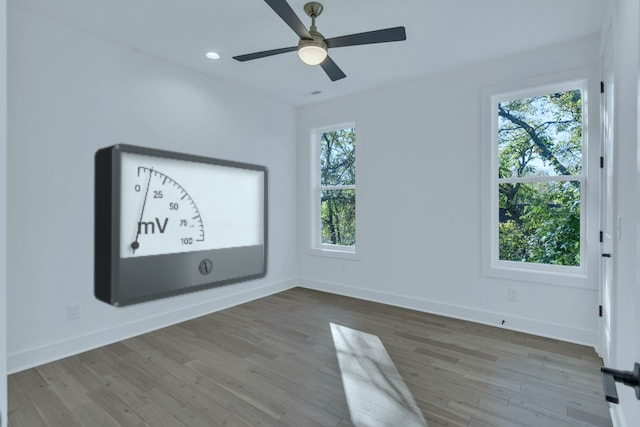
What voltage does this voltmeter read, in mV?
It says 10 mV
